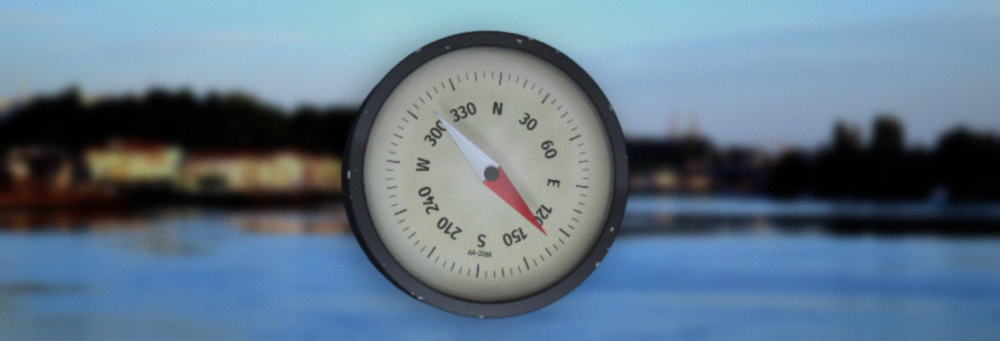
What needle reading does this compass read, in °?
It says 130 °
